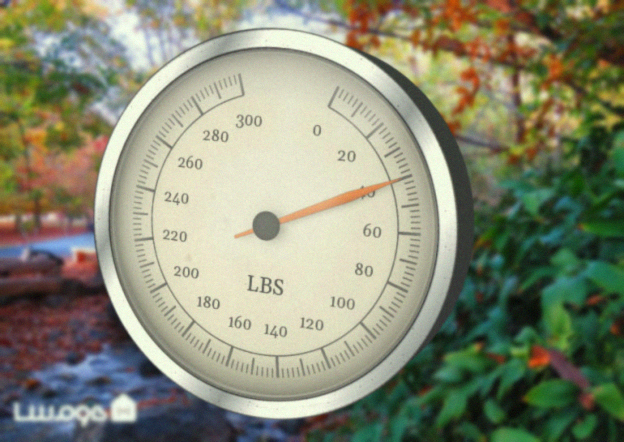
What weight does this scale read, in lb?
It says 40 lb
